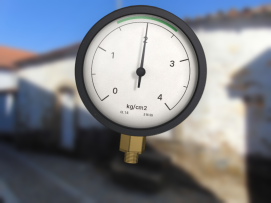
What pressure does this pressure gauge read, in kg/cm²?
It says 2 kg/cm²
